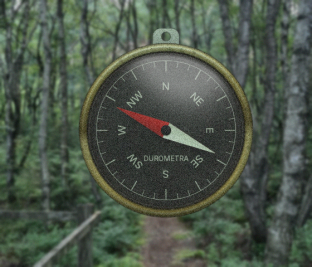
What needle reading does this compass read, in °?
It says 295 °
